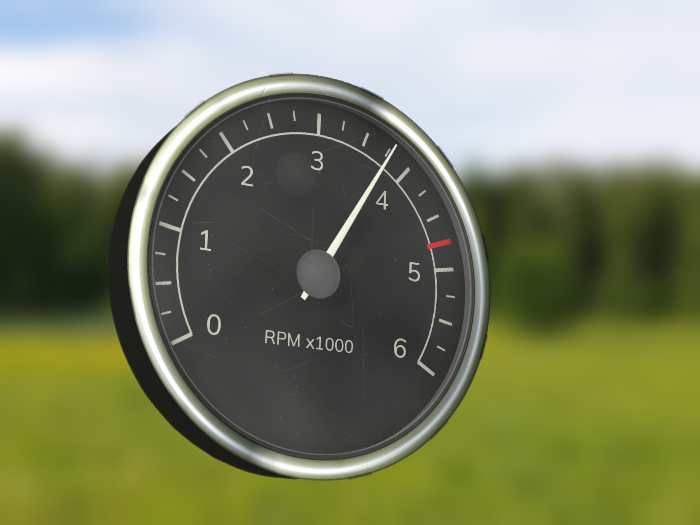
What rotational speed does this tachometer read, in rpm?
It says 3750 rpm
